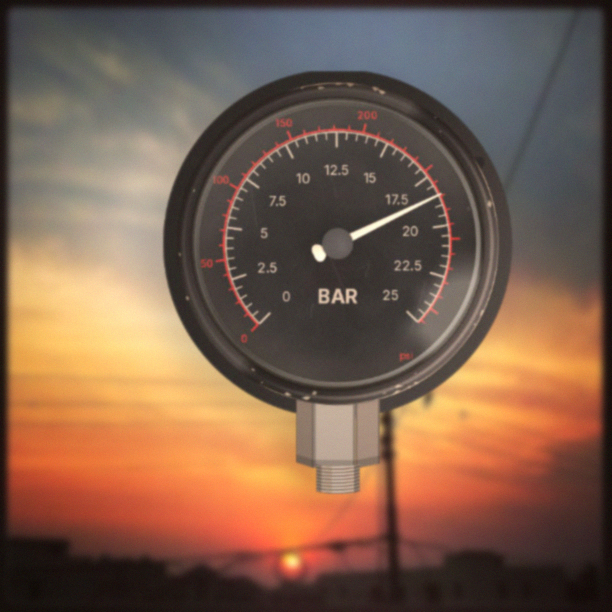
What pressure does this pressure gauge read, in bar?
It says 18.5 bar
